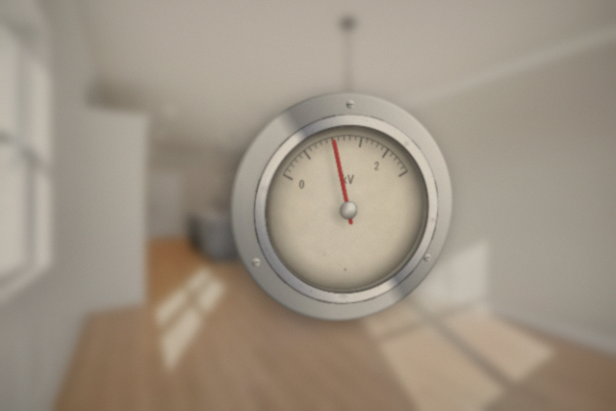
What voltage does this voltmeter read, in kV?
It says 1 kV
